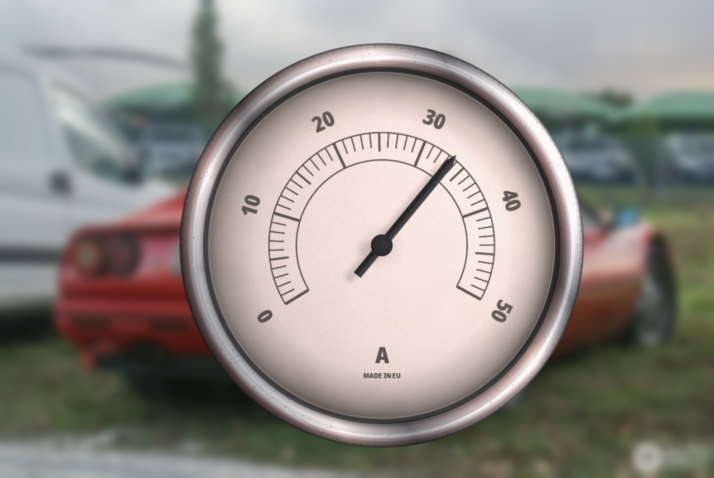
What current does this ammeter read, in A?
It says 33.5 A
